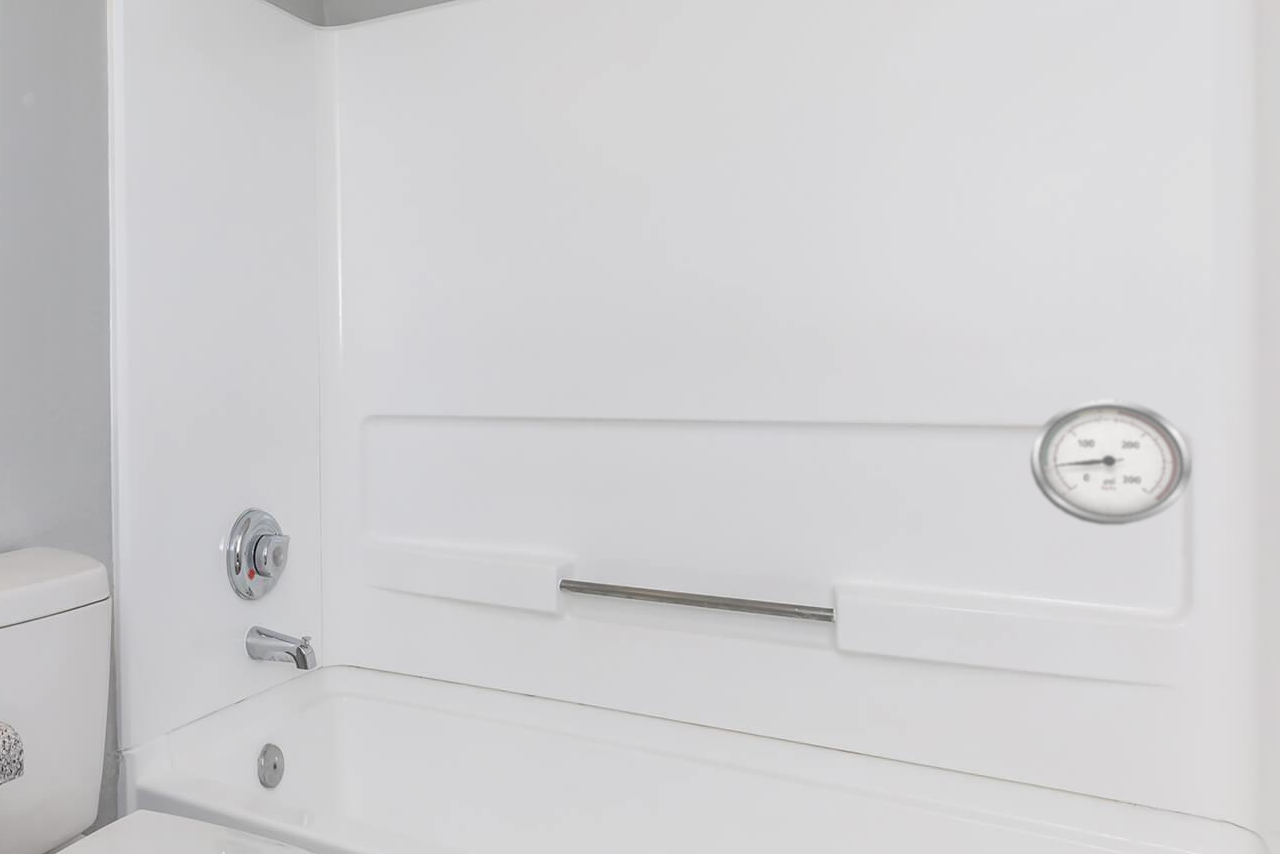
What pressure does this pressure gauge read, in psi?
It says 40 psi
